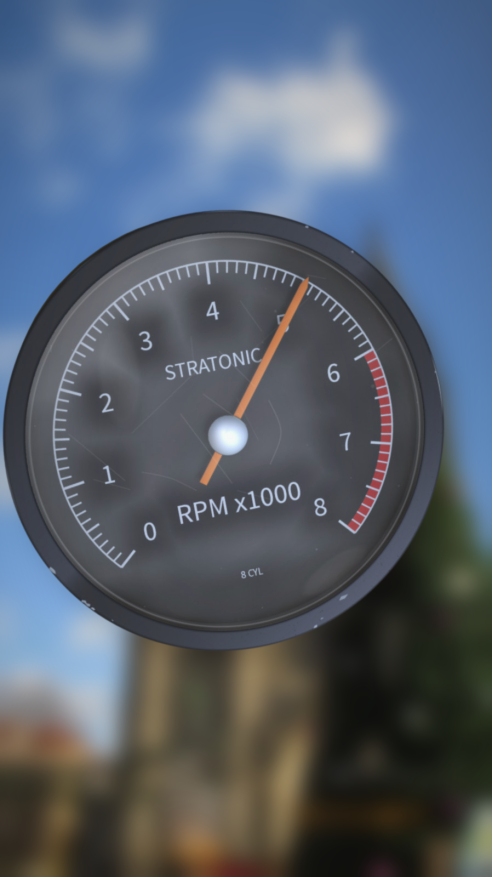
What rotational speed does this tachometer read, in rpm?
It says 5000 rpm
